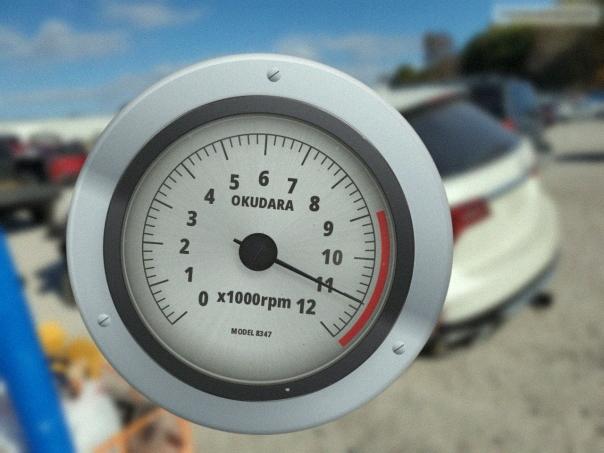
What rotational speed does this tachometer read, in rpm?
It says 11000 rpm
